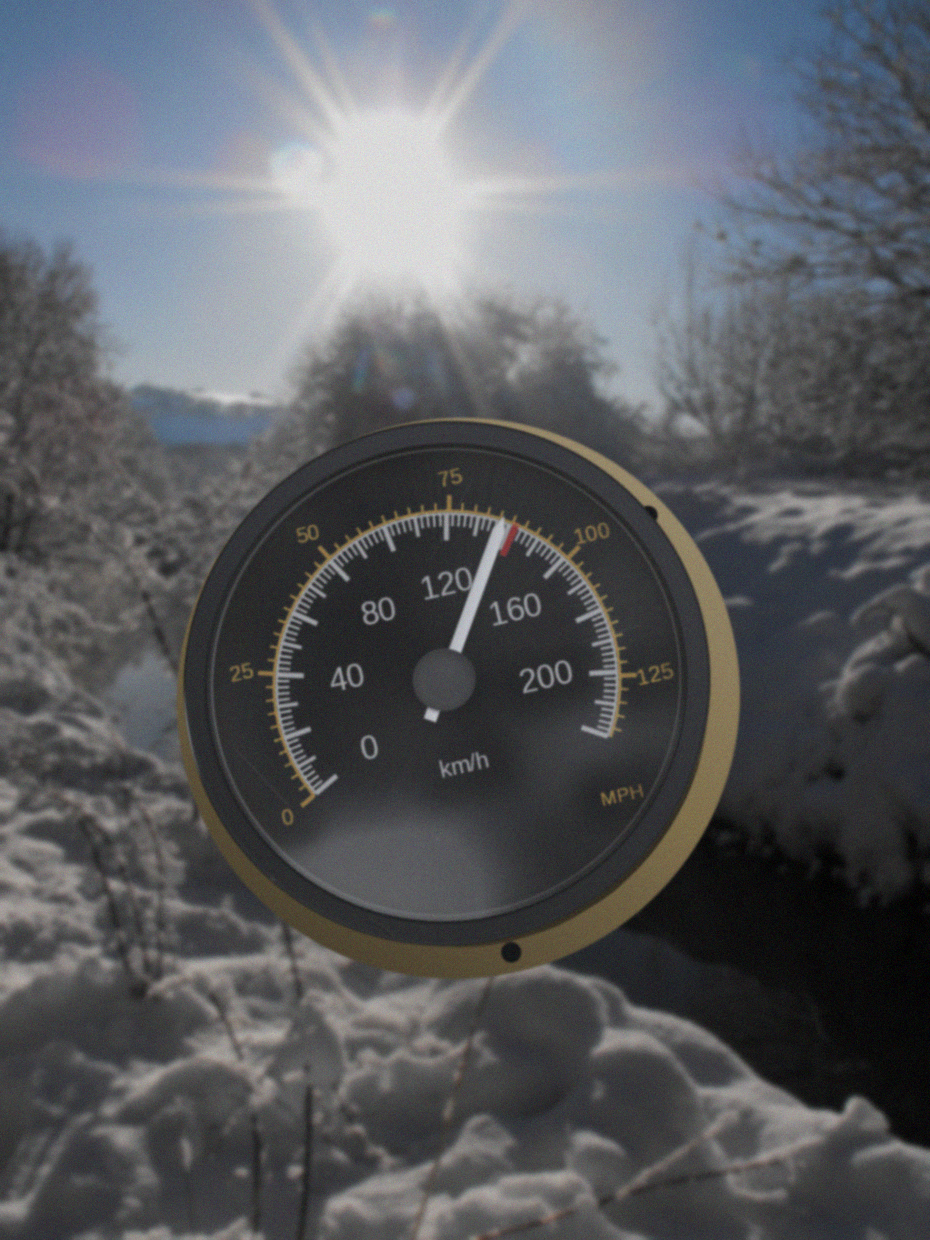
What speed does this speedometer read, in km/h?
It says 138 km/h
